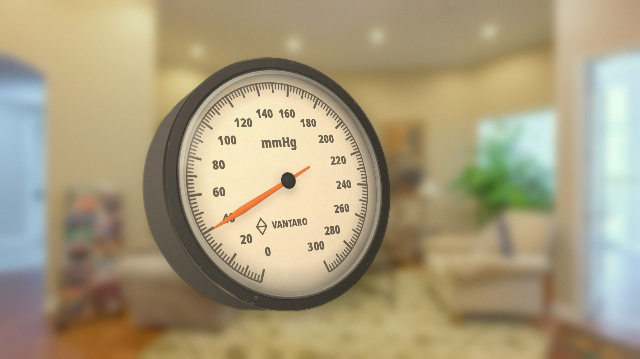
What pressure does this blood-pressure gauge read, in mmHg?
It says 40 mmHg
